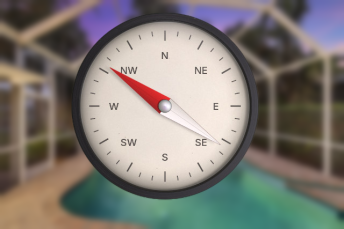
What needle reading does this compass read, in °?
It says 305 °
